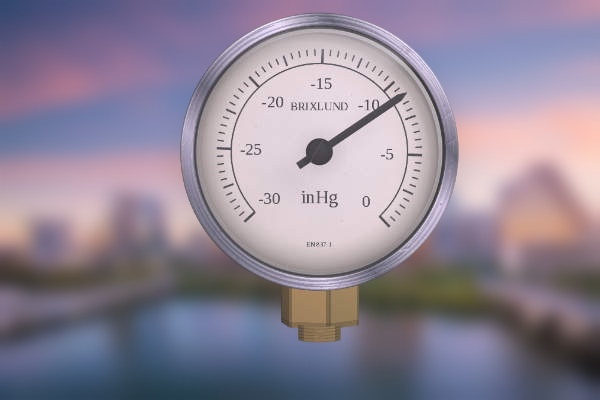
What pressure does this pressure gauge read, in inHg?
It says -9 inHg
